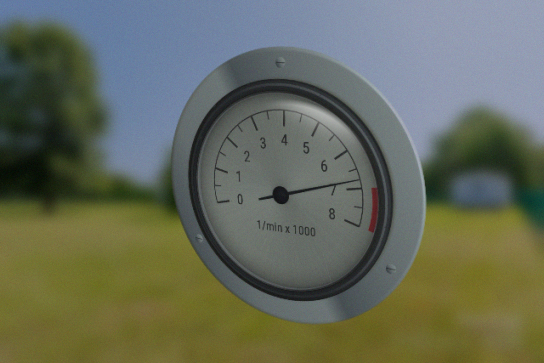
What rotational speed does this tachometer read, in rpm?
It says 6750 rpm
